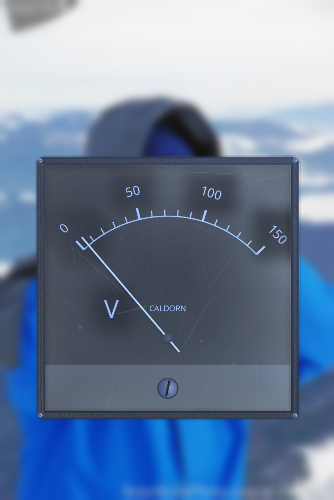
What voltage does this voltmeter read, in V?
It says 5 V
